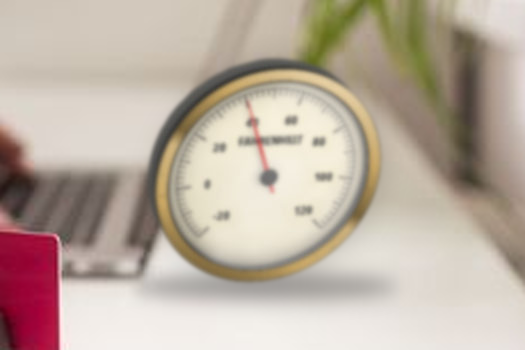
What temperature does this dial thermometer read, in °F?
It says 40 °F
